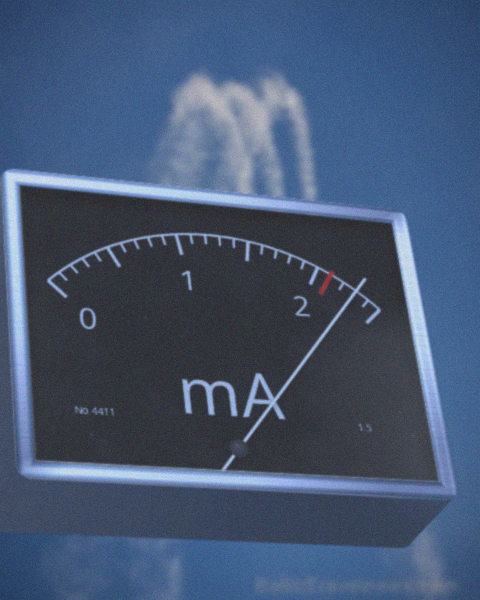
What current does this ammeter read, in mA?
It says 2.3 mA
